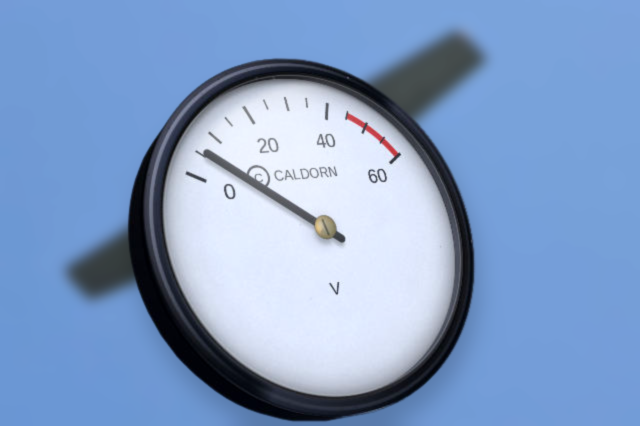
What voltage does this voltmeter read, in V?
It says 5 V
